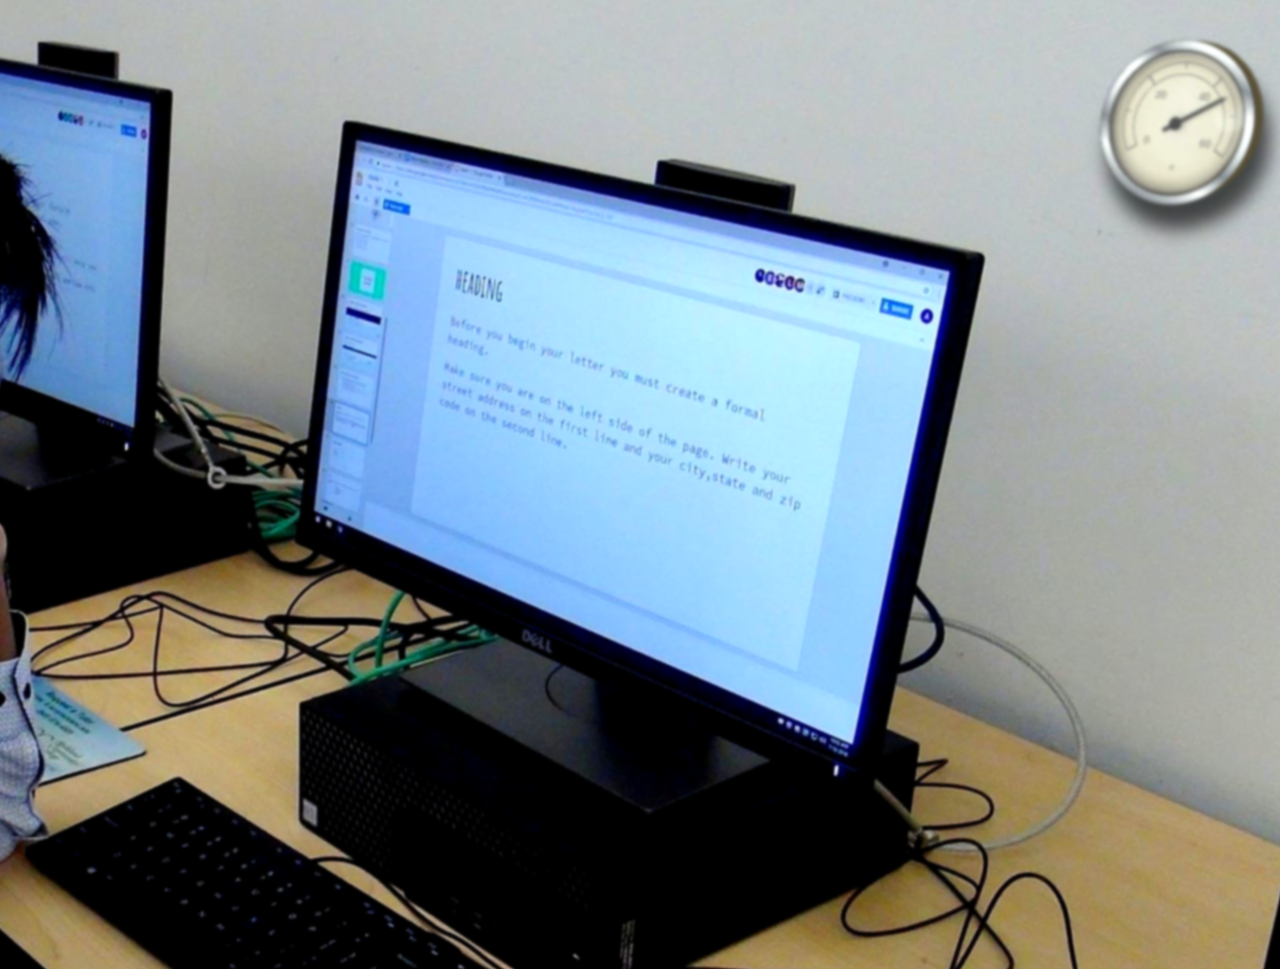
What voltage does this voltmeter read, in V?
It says 45 V
